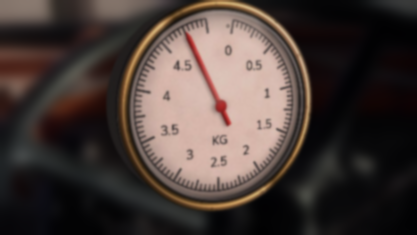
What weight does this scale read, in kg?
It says 4.75 kg
